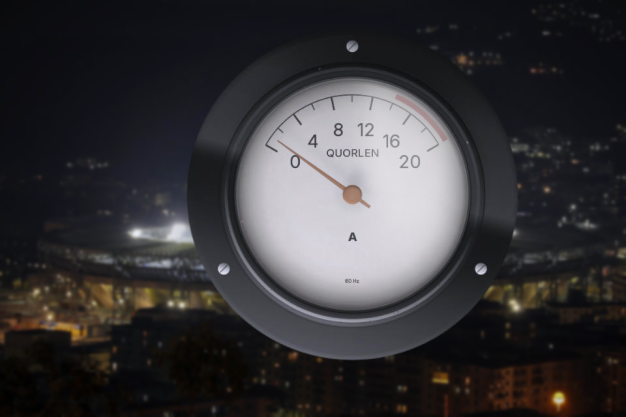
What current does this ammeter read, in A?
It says 1 A
